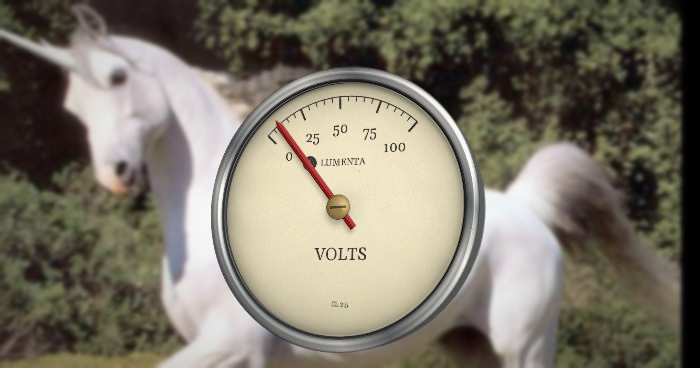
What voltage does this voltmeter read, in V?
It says 10 V
